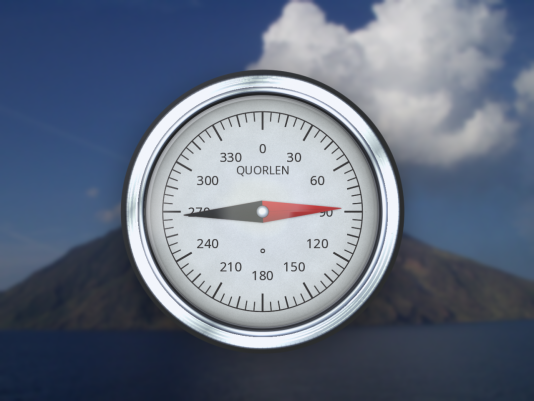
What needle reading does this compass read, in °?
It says 87.5 °
